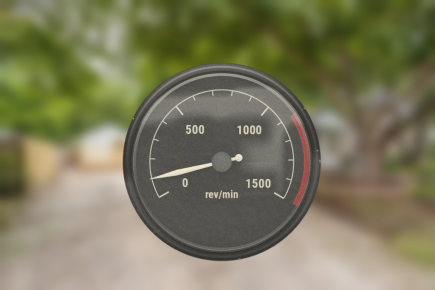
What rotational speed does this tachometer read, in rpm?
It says 100 rpm
